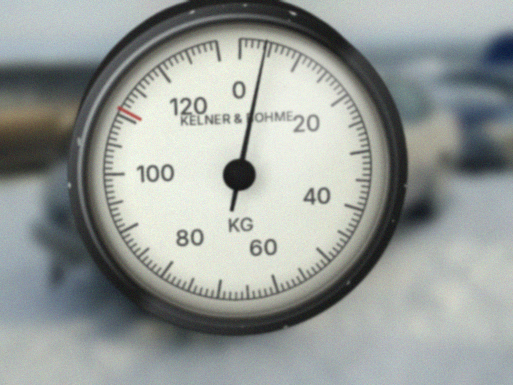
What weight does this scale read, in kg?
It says 4 kg
